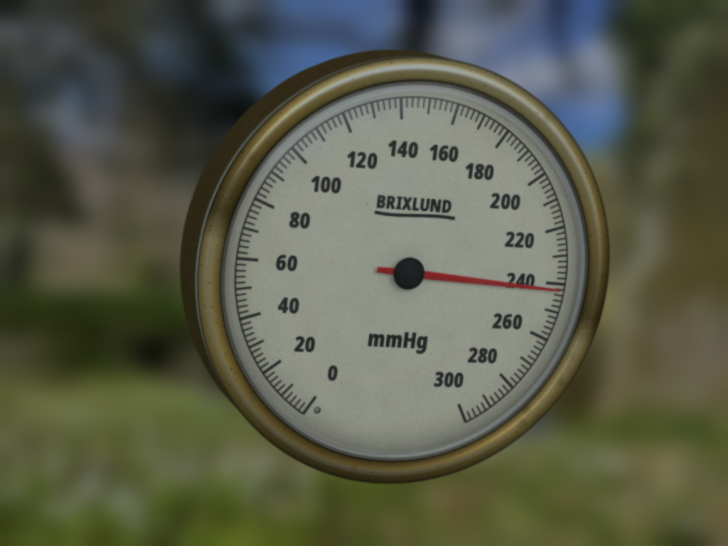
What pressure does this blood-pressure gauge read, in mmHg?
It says 242 mmHg
